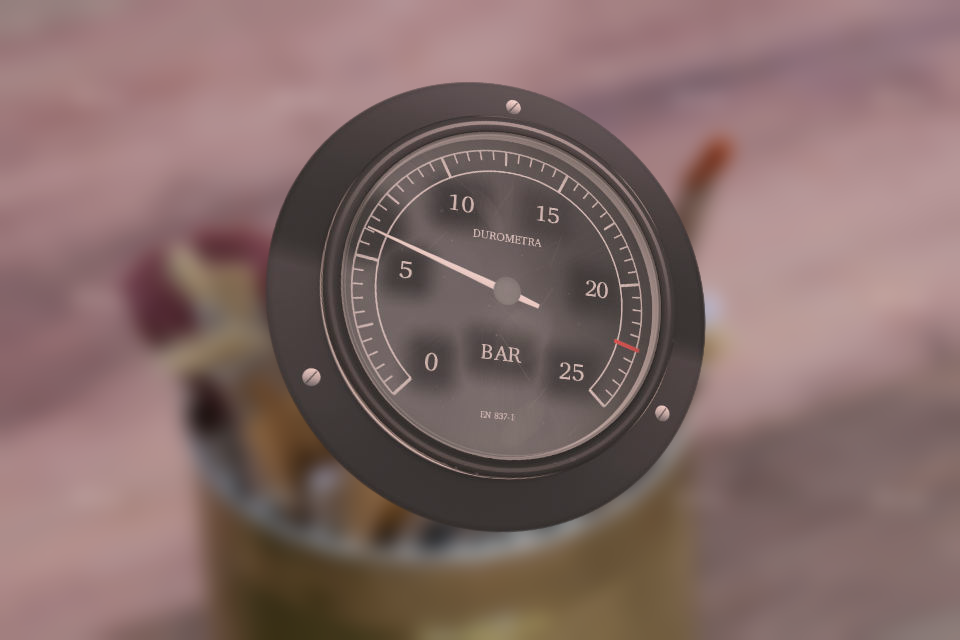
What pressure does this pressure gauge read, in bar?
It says 6 bar
